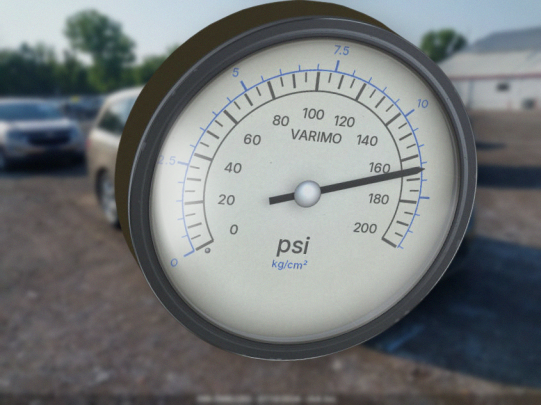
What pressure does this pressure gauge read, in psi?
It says 165 psi
